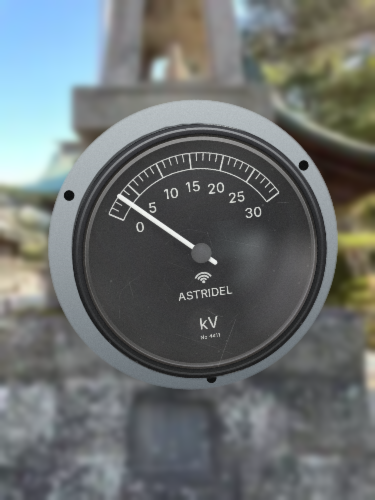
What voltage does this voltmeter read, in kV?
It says 3 kV
